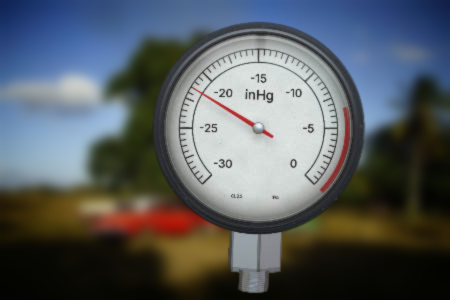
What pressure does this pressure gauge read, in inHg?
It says -21.5 inHg
